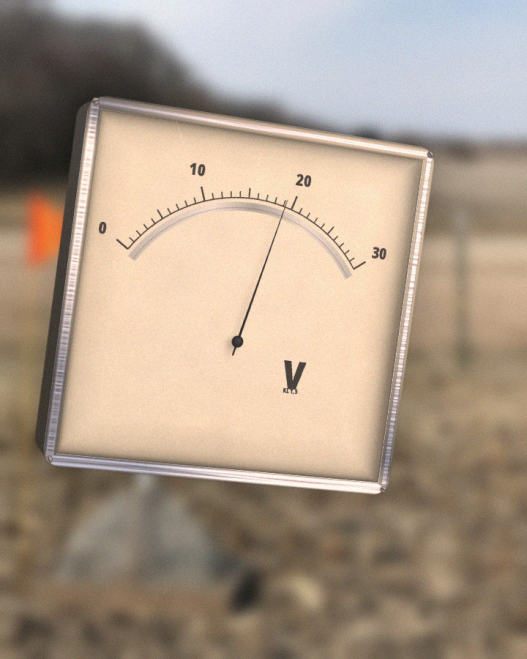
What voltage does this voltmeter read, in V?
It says 19 V
